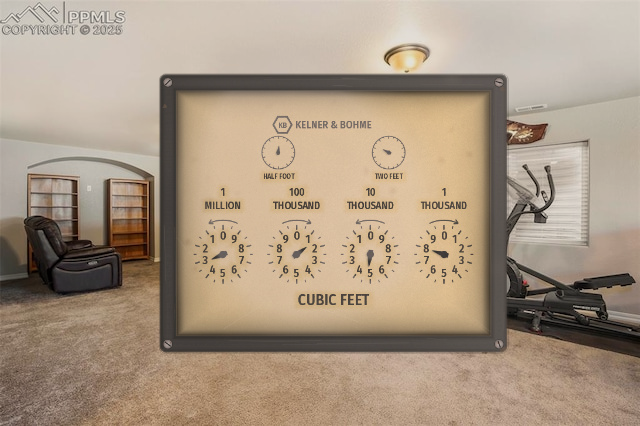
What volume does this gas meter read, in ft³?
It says 314800 ft³
